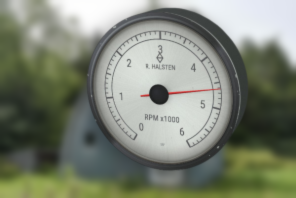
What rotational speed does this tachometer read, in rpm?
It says 4600 rpm
